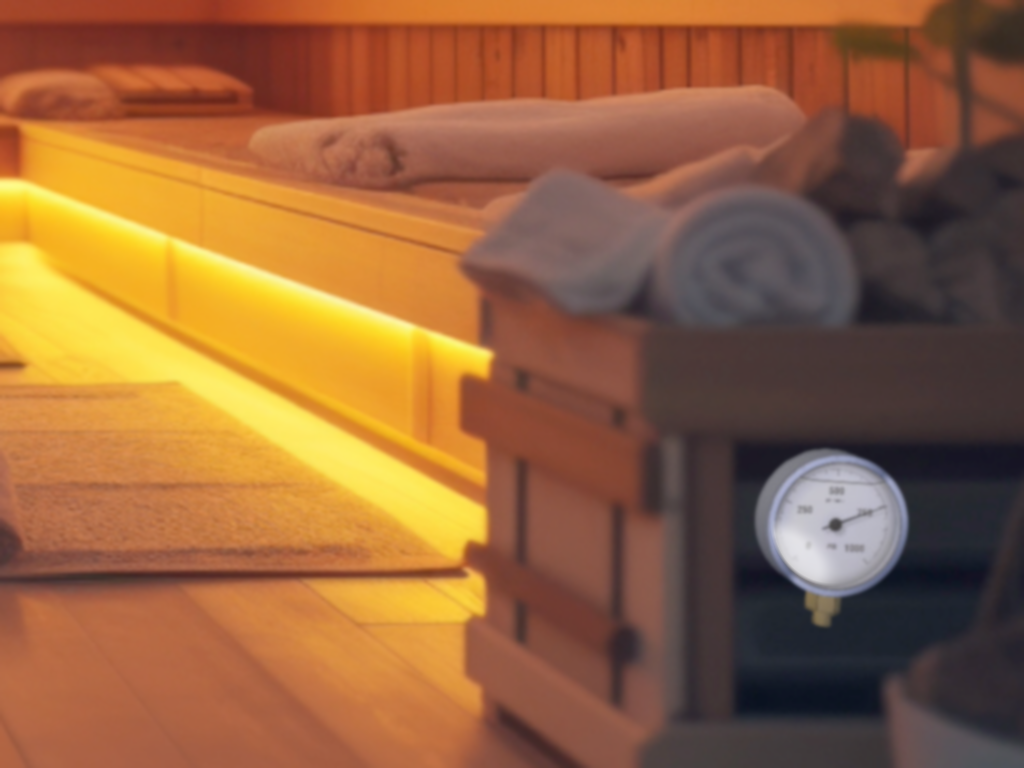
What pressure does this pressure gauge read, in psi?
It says 750 psi
